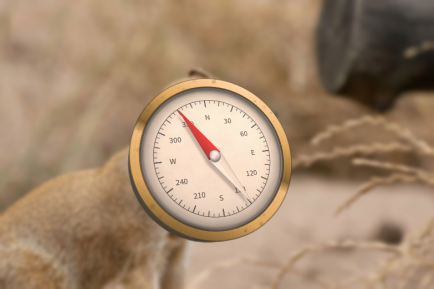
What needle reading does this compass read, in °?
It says 330 °
